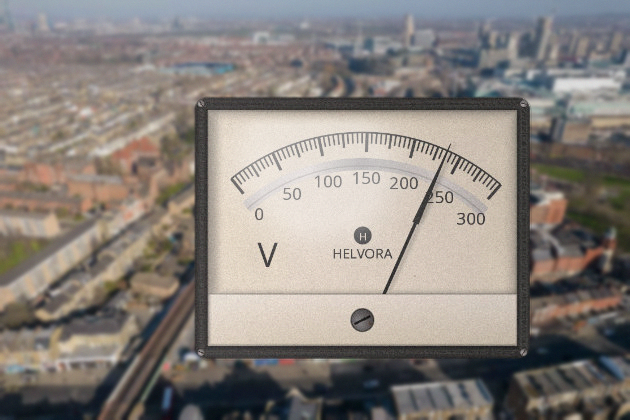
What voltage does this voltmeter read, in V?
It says 235 V
